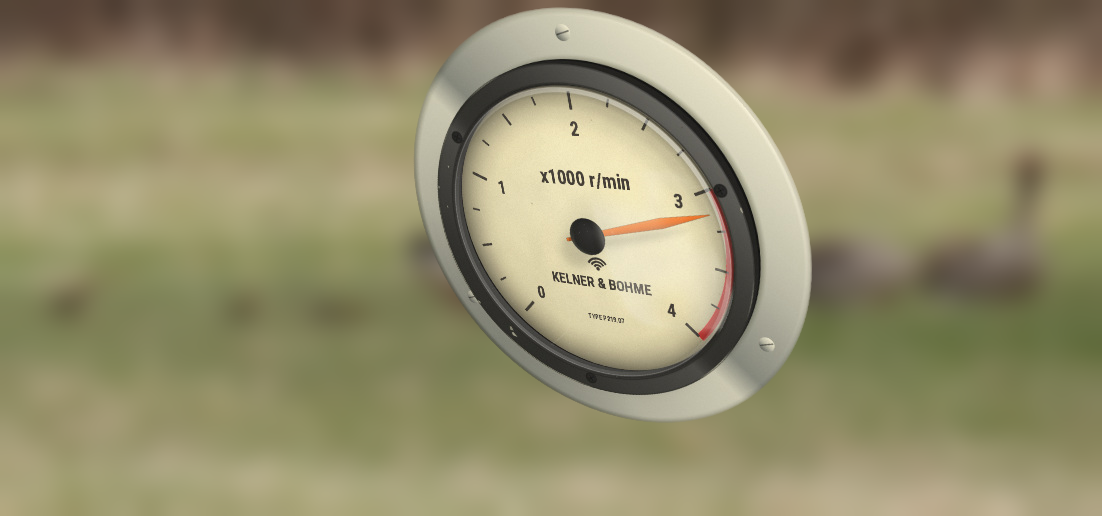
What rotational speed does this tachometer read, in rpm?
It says 3125 rpm
